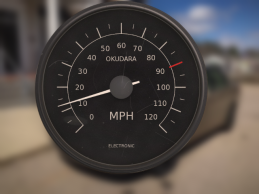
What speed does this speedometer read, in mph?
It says 12.5 mph
